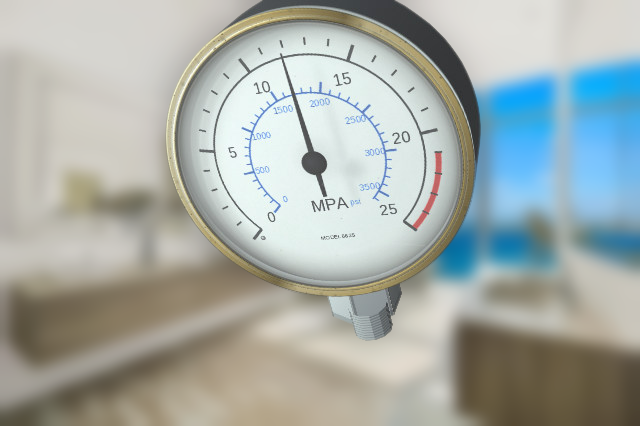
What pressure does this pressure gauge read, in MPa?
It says 12 MPa
